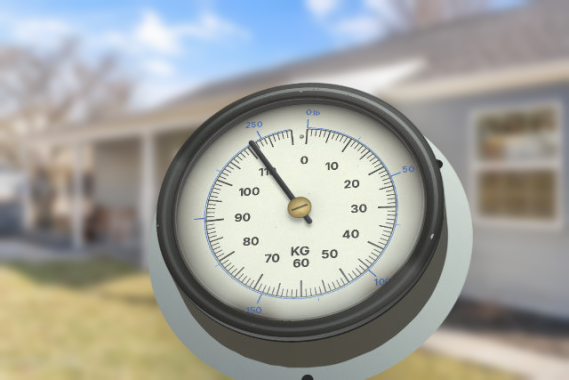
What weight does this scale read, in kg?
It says 111 kg
